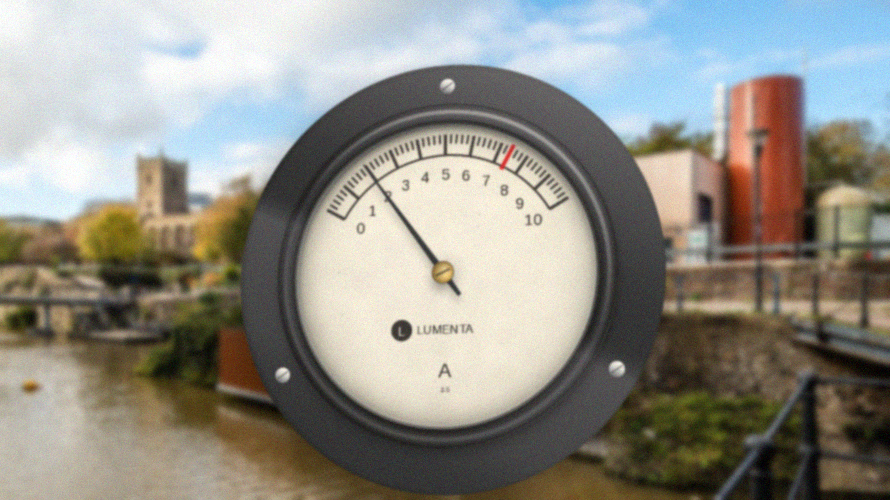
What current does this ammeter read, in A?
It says 2 A
